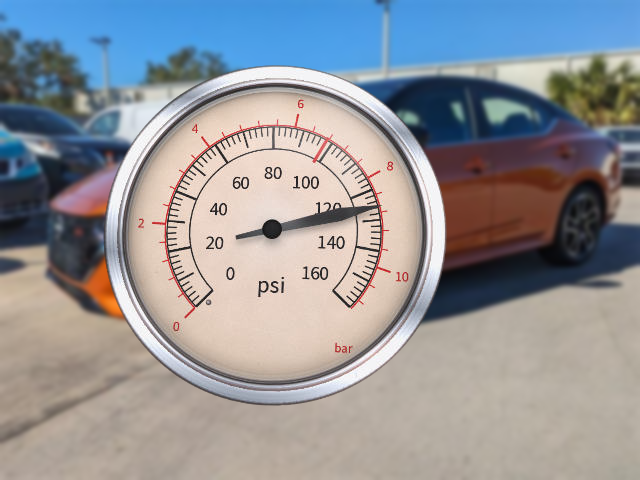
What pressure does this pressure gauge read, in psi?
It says 126 psi
